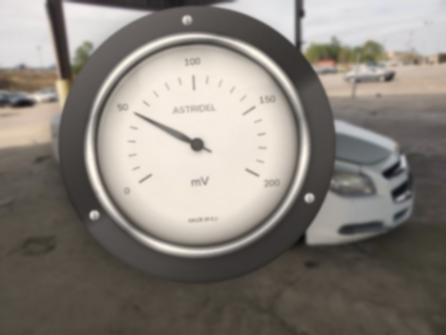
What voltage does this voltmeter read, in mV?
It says 50 mV
